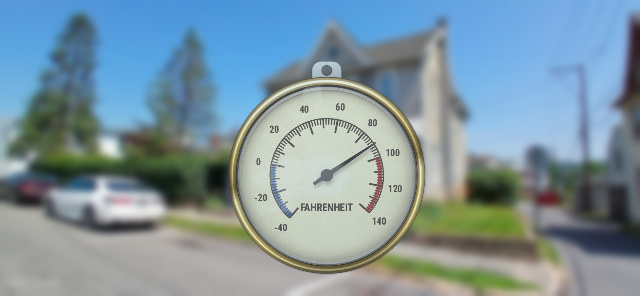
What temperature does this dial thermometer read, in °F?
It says 90 °F
